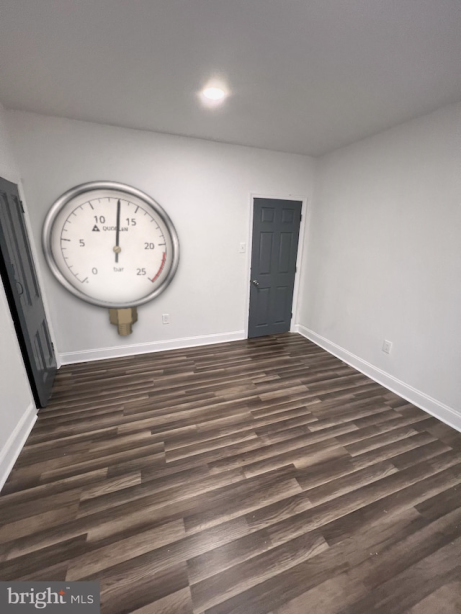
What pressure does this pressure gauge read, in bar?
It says 13 bar
